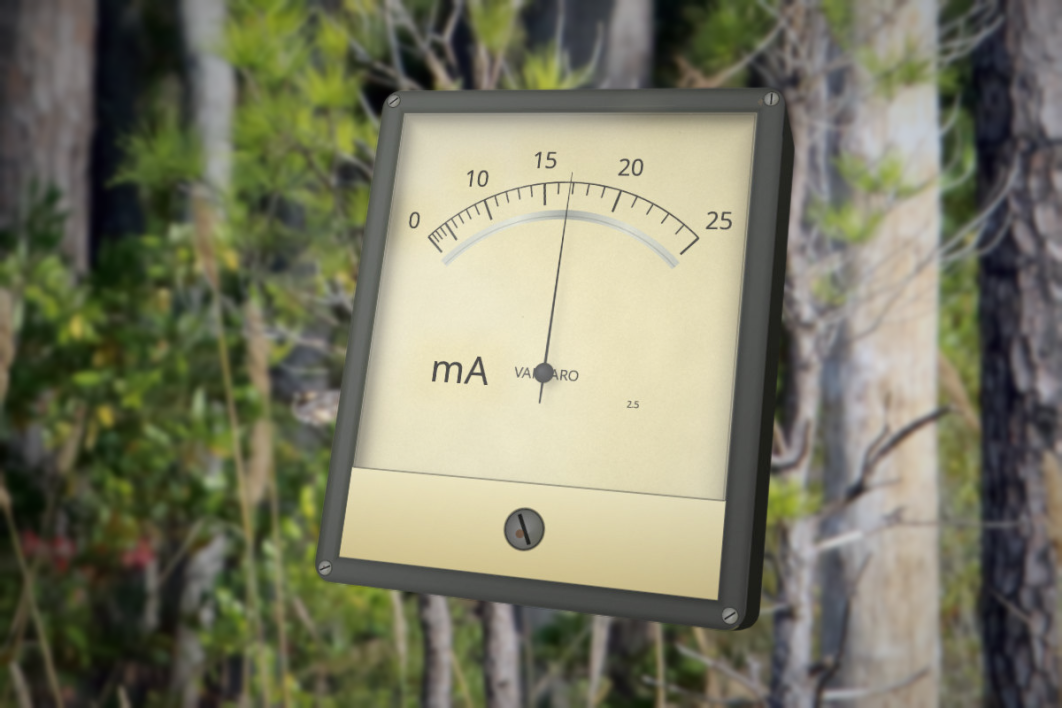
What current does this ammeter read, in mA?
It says 17 mA
